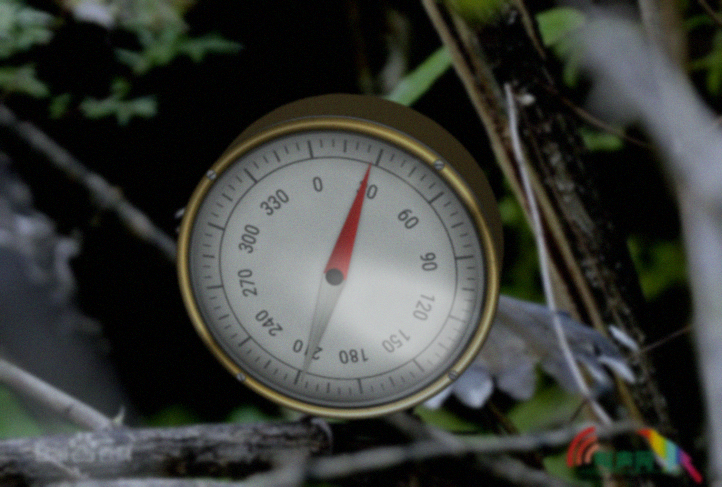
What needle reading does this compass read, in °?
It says 27.5 °
